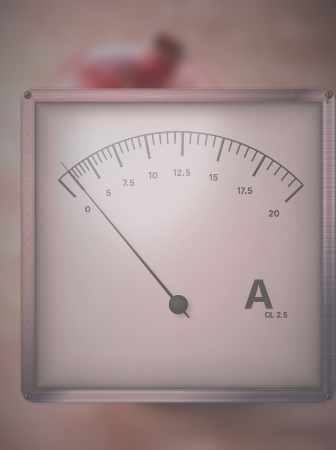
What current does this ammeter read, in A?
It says 2.5 A
